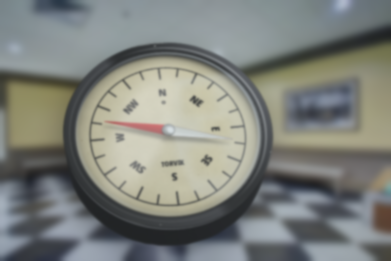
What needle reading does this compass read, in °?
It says 285 °
